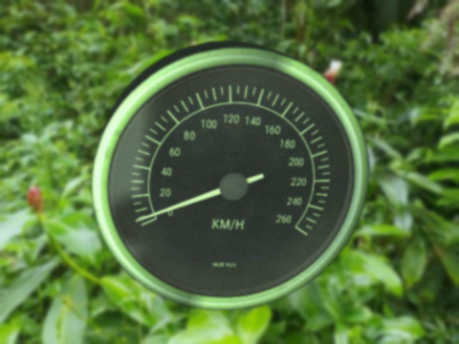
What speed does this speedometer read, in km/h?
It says 5 km/h
